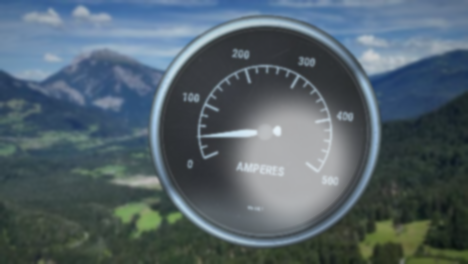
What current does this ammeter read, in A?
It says 40 A
